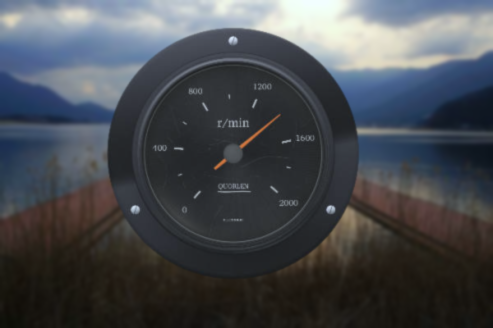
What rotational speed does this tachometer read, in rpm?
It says 1400 rpm
